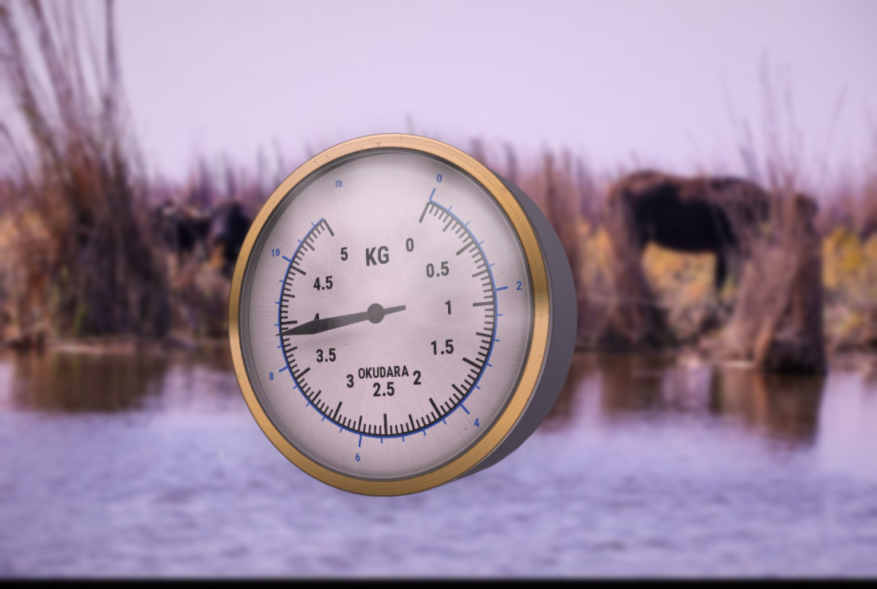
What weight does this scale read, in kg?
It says 3.9 kg
